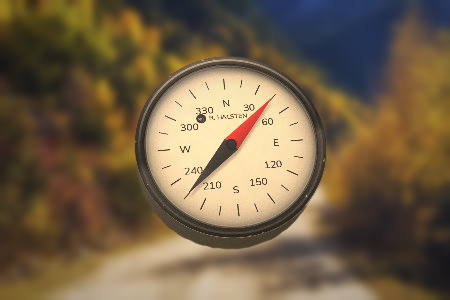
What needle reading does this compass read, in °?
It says 45 °
